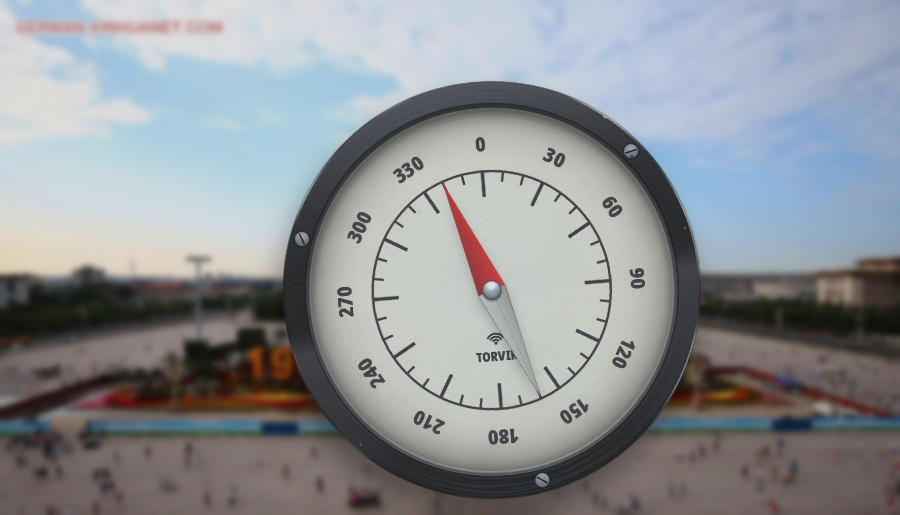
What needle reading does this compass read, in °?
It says 340 °
